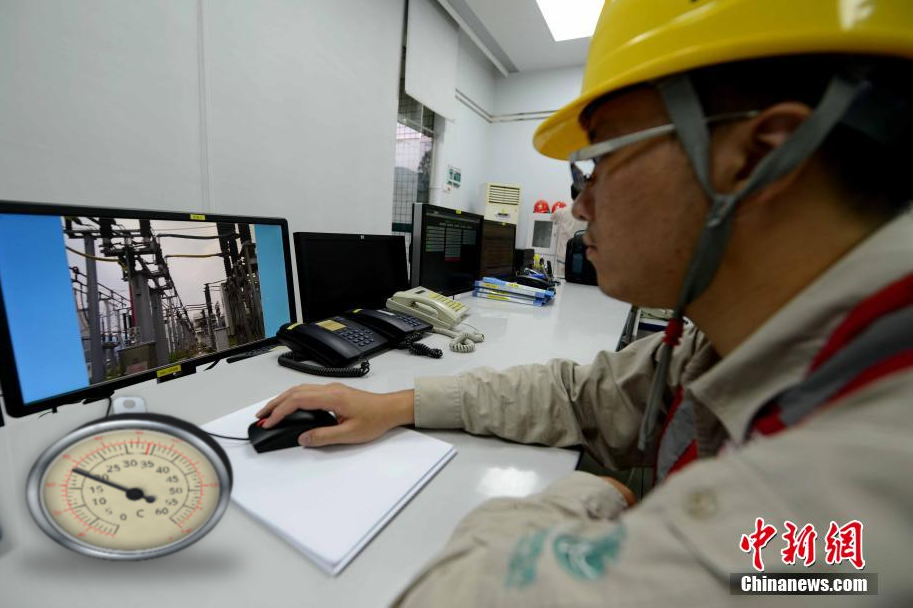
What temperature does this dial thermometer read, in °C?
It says 20 °C
